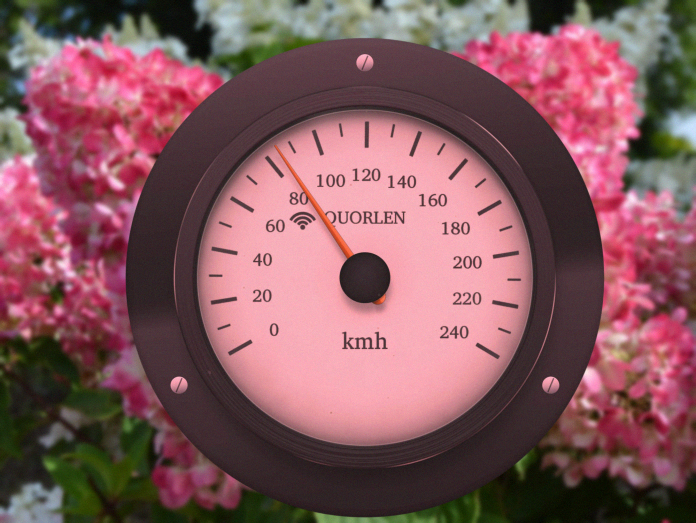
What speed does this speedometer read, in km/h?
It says 85 km/h
